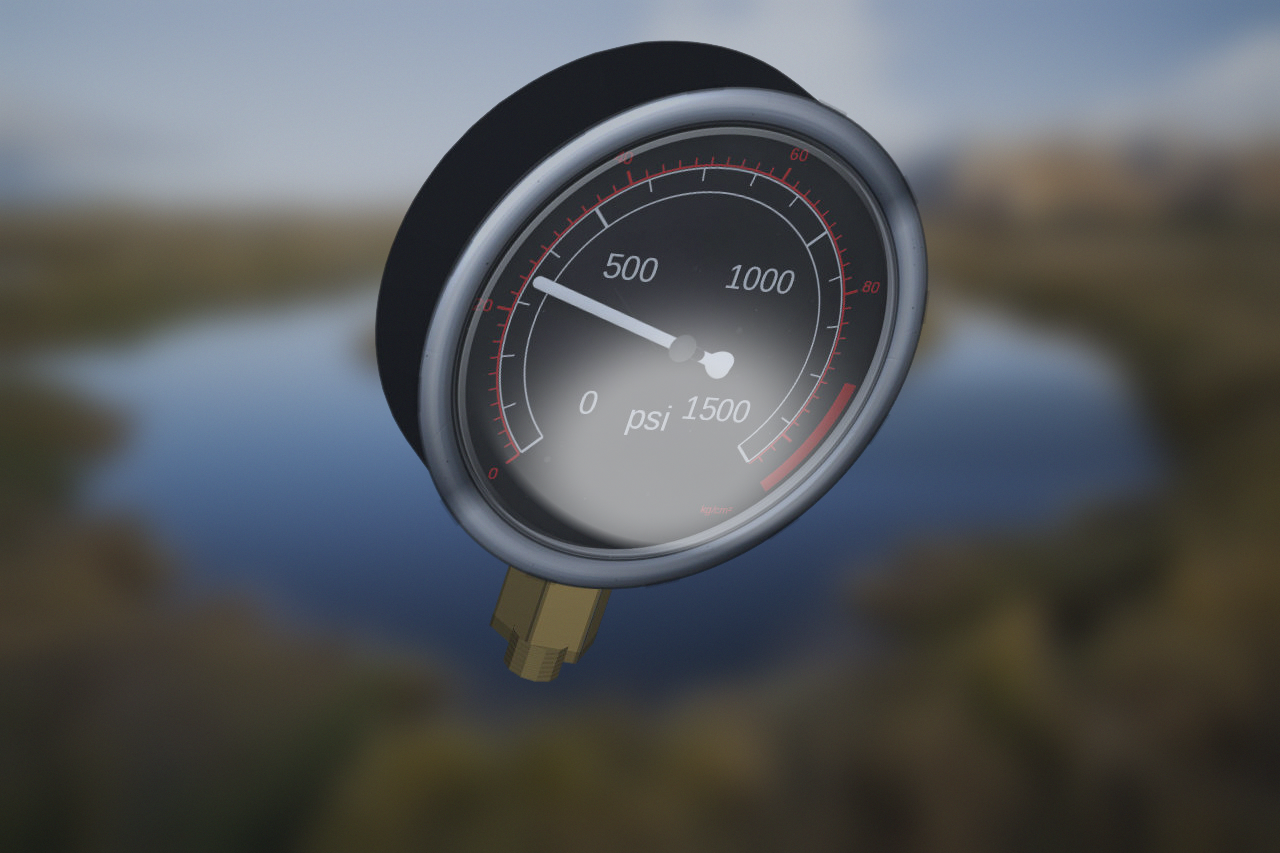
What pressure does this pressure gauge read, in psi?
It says 350 psi
